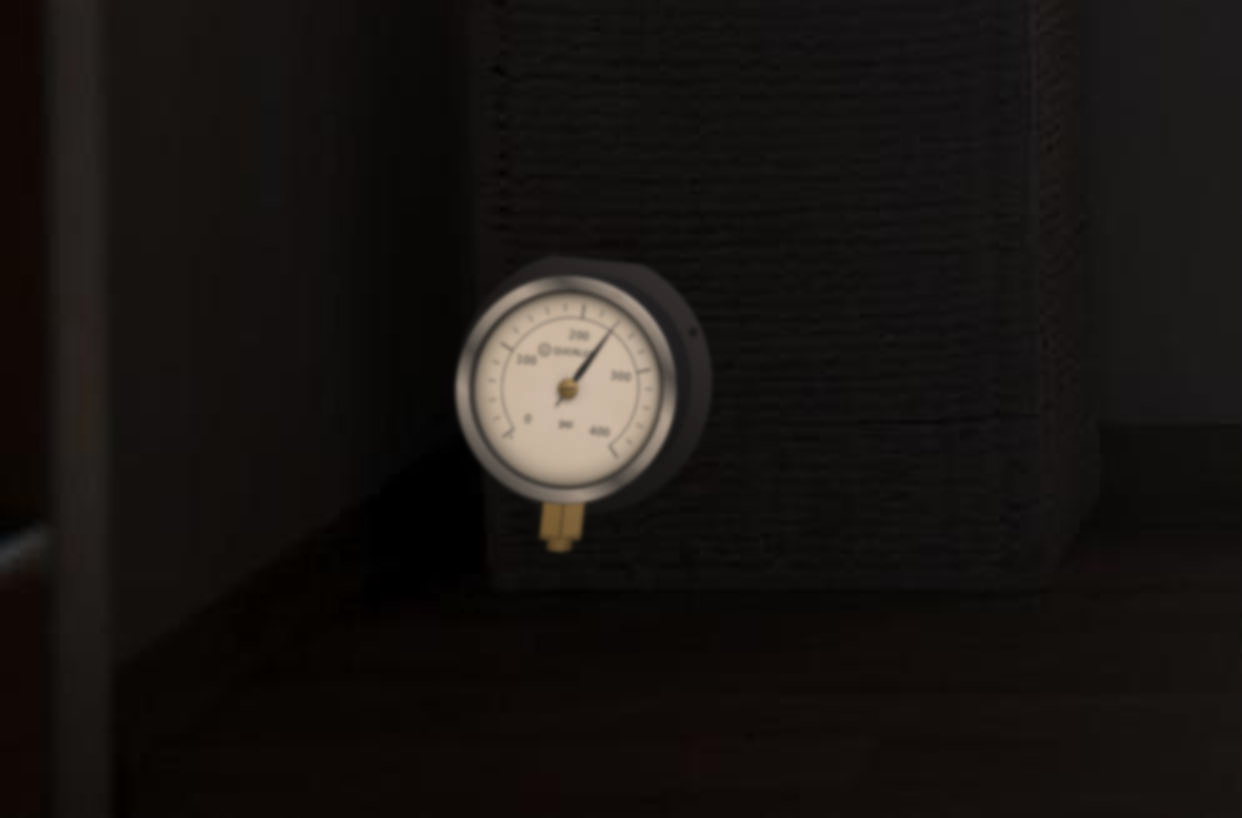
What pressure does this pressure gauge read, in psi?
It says 240 psi
